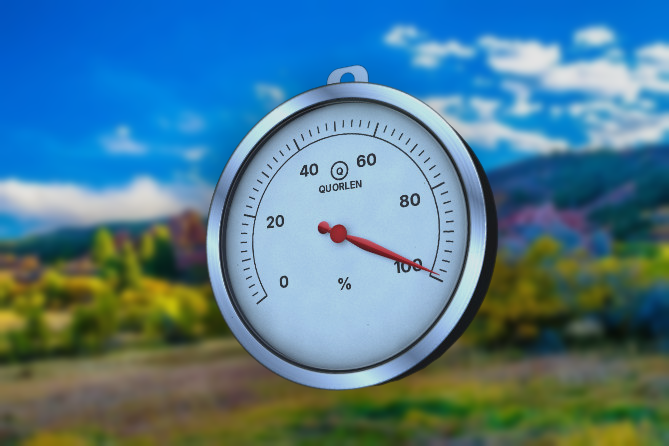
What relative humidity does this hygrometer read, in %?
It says 99 %
